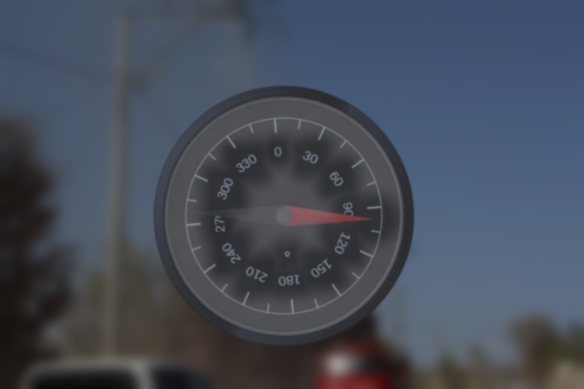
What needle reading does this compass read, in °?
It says 97.5 °
